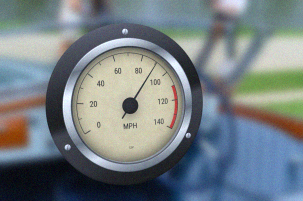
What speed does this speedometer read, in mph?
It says 90 mph
